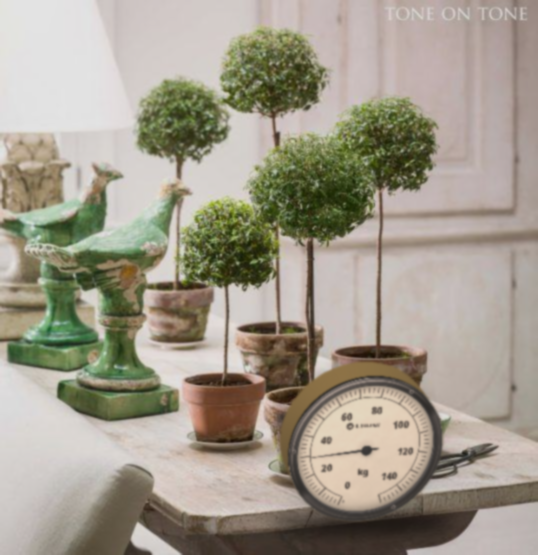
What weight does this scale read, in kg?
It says 30 kg
